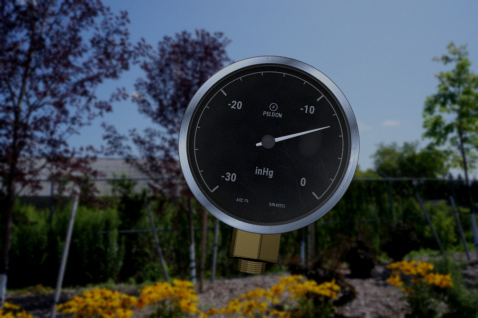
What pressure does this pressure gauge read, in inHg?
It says -7 inHg
